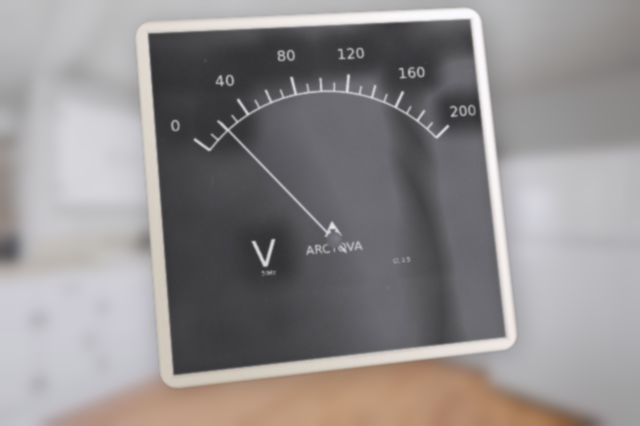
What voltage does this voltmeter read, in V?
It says 20 V
